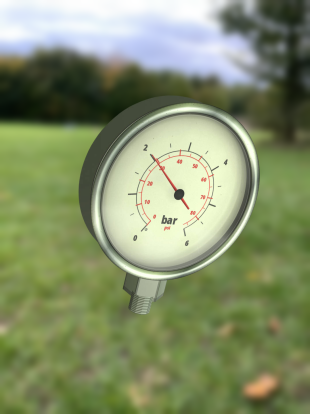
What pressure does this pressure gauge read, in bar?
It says 2 bar
